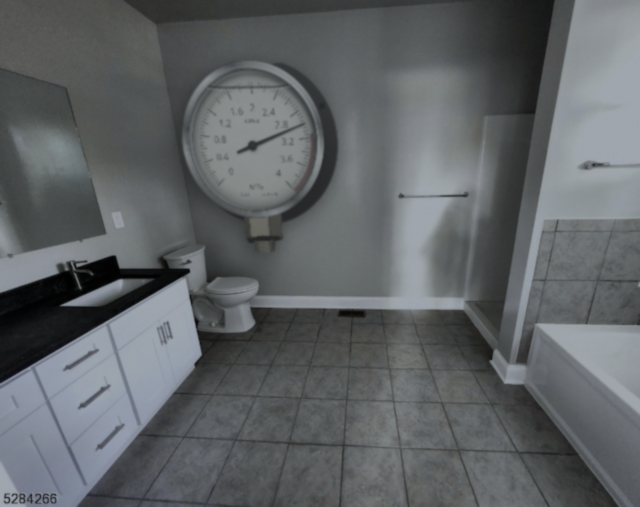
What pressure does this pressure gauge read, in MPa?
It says 3 MPa
